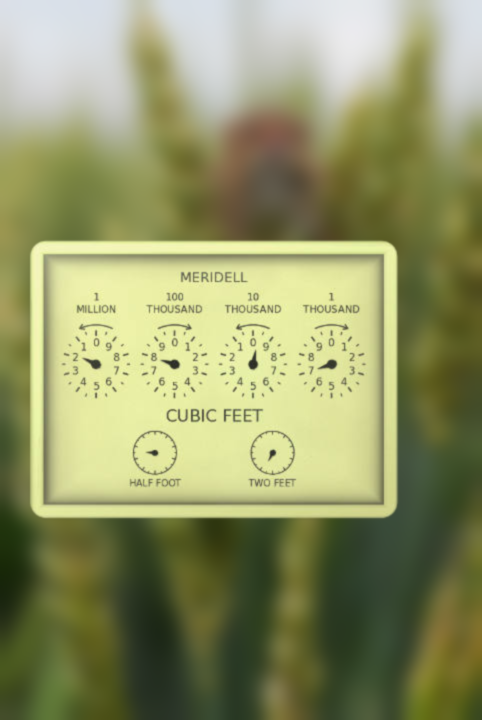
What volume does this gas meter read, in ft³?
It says 179700 ft³
